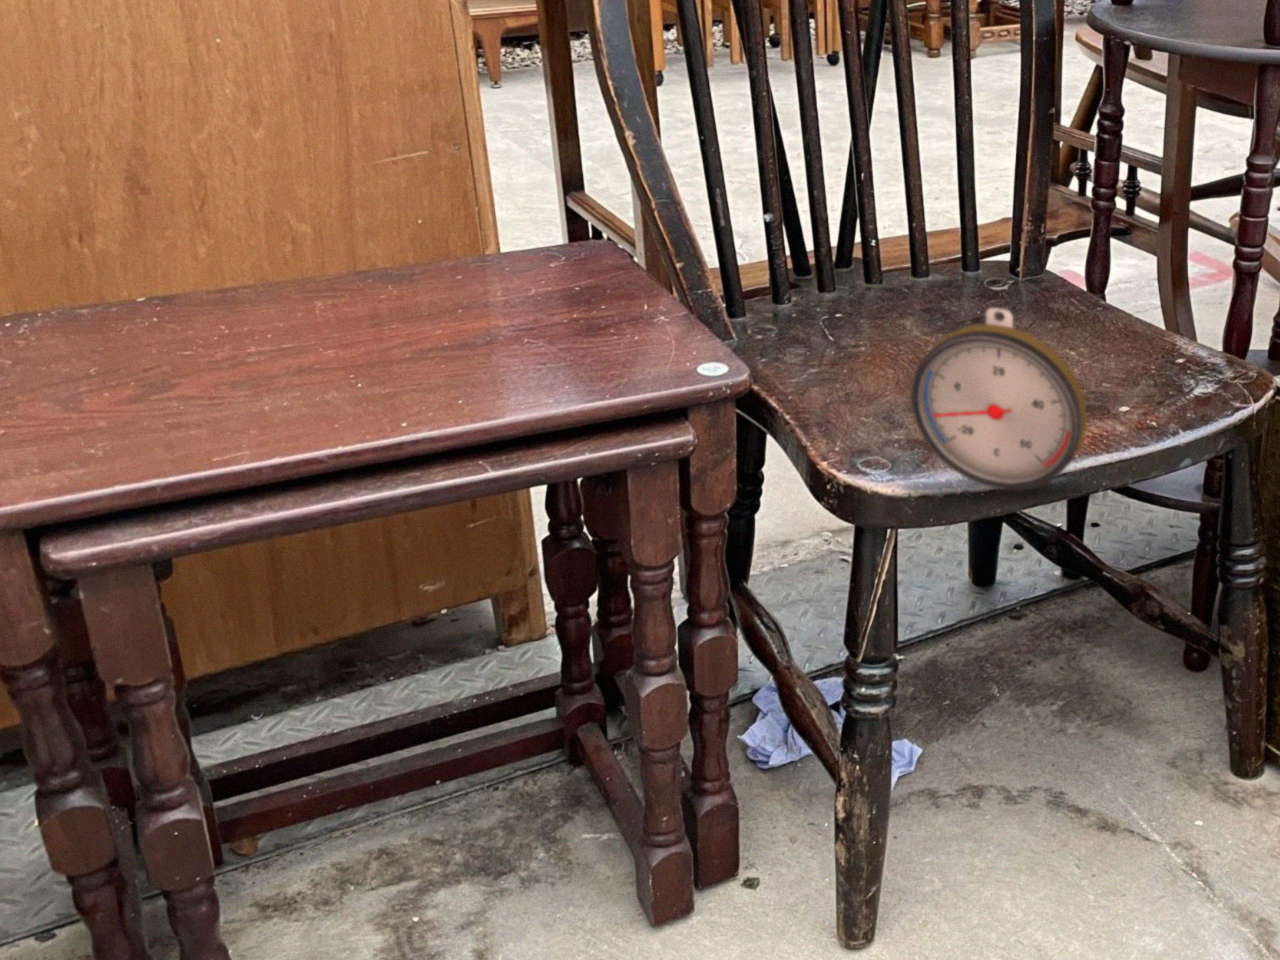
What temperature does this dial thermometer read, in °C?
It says -12 °C
